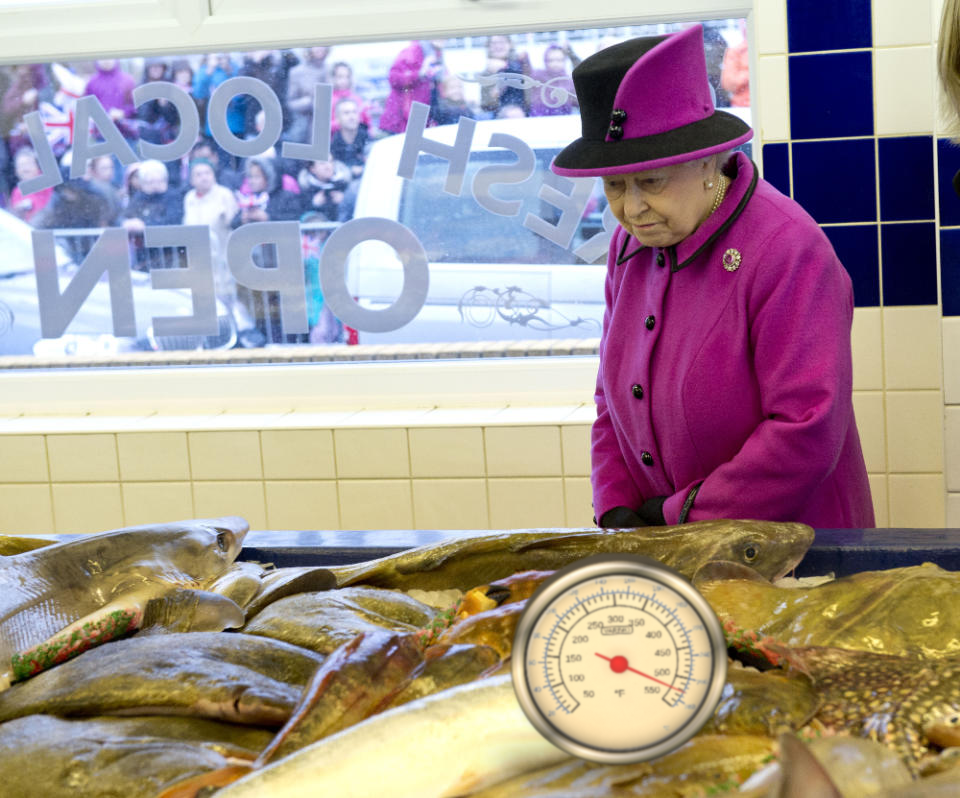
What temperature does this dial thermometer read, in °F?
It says 520 °F
